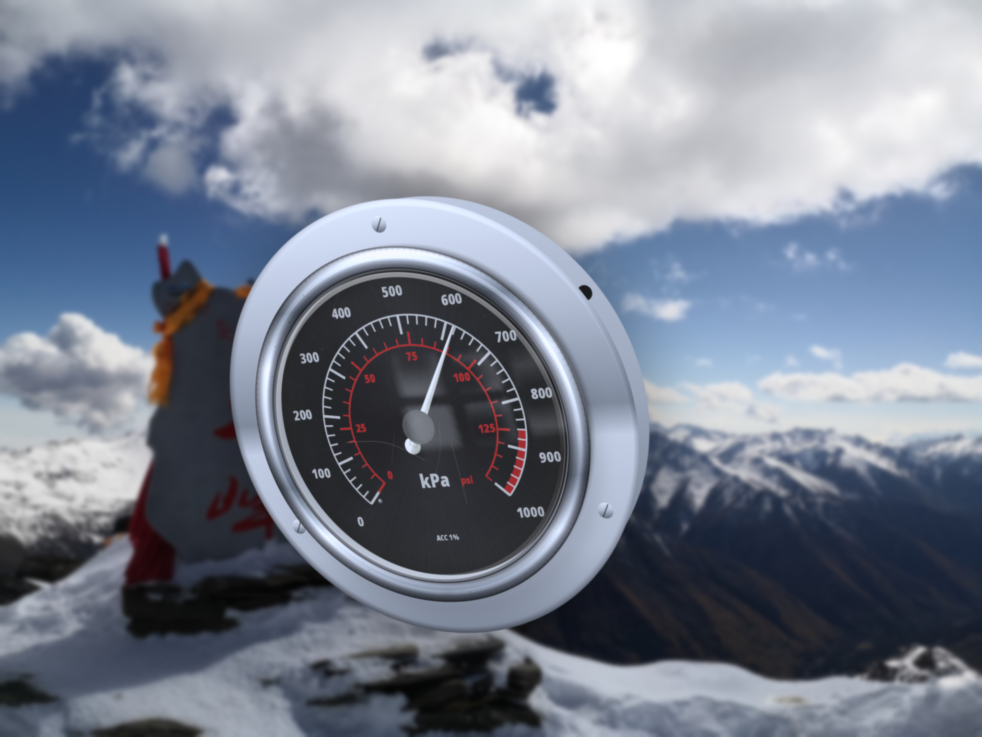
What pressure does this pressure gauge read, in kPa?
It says 620 kPa
